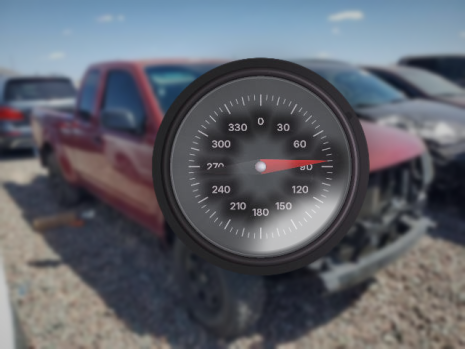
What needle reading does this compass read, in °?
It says 85 °
